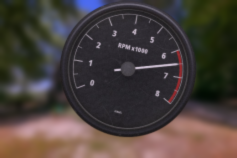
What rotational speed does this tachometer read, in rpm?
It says 6500 rpm
